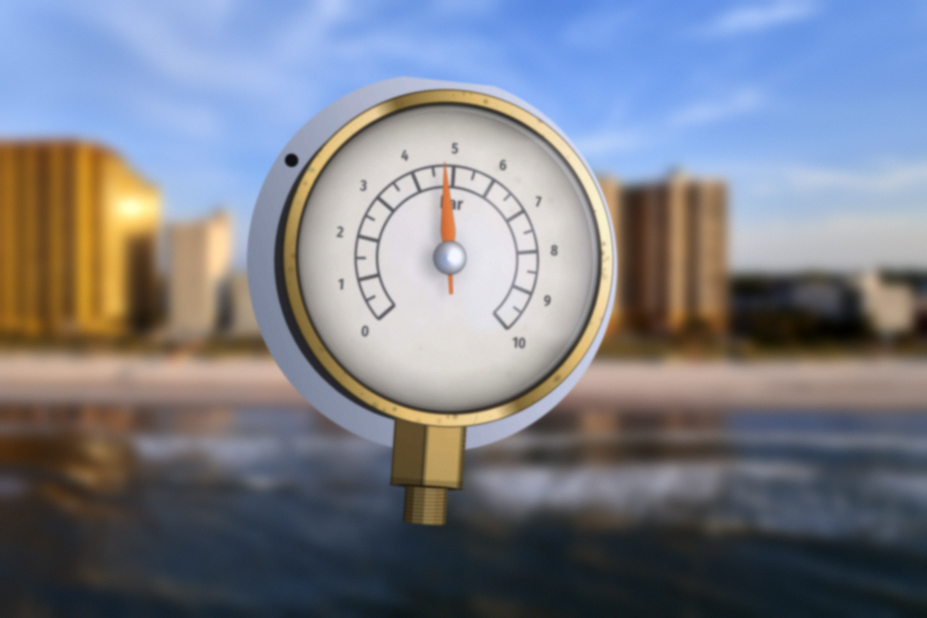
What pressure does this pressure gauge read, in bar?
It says 4.75 bar
